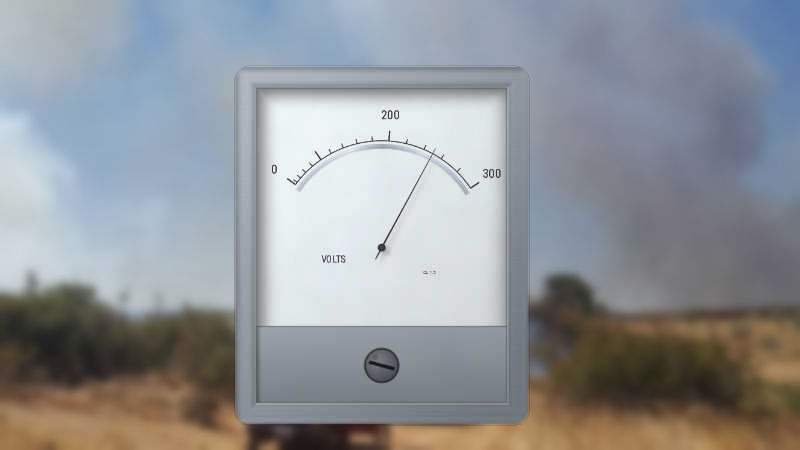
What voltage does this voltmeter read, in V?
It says 250 V
